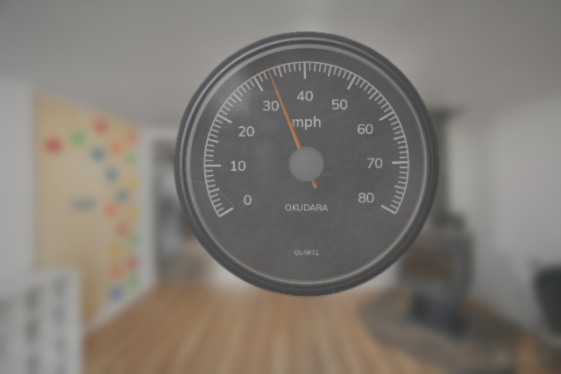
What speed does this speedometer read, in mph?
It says 33 mph
